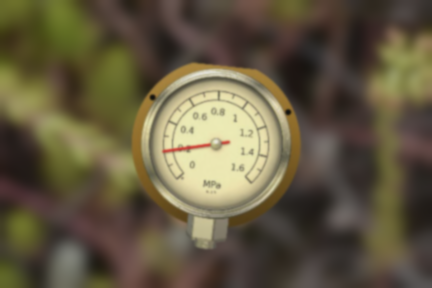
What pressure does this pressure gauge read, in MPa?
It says 0.2 MPa
